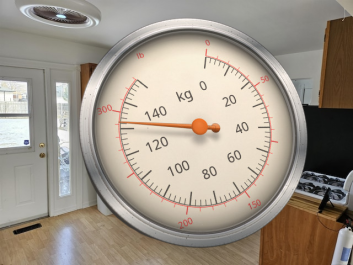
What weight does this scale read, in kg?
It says 132 kg
